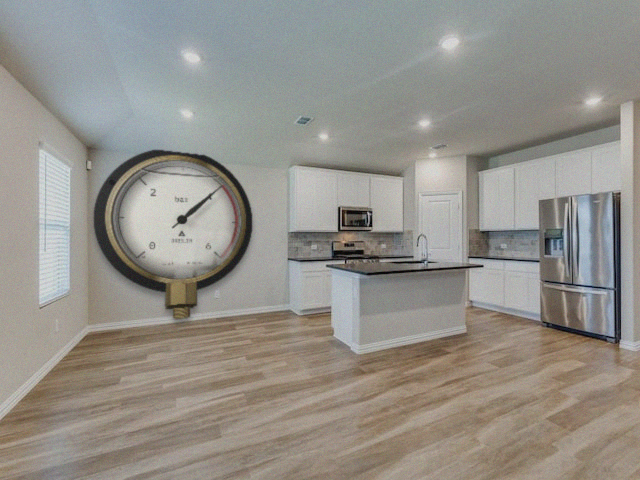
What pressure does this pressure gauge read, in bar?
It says 4 bar
